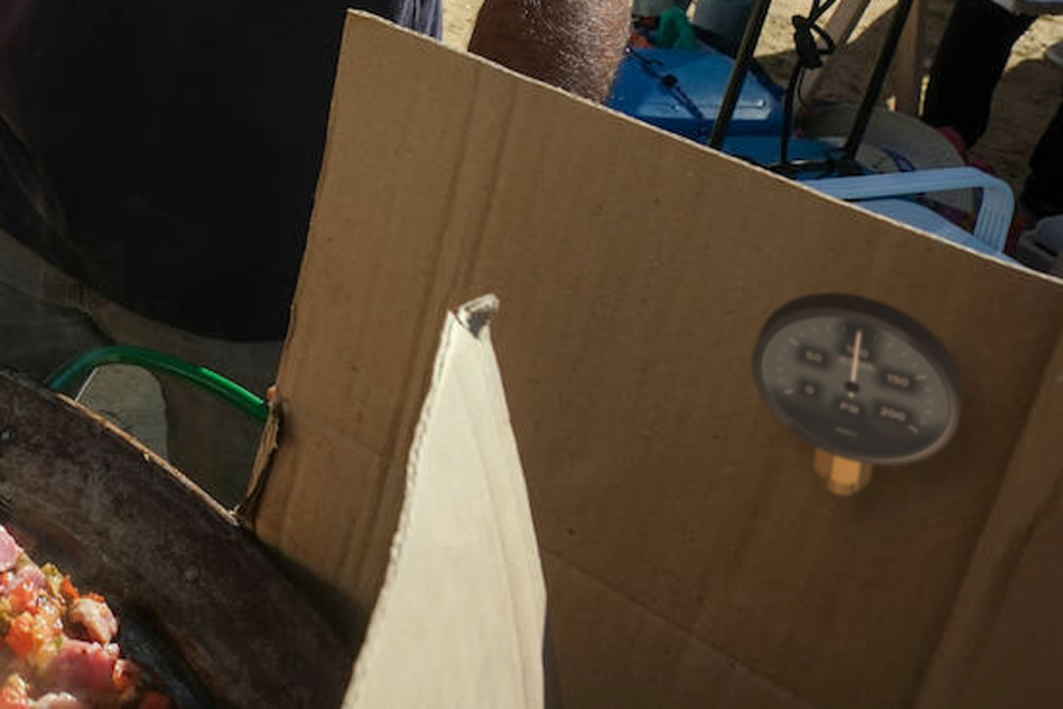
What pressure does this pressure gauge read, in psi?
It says 100 psi
